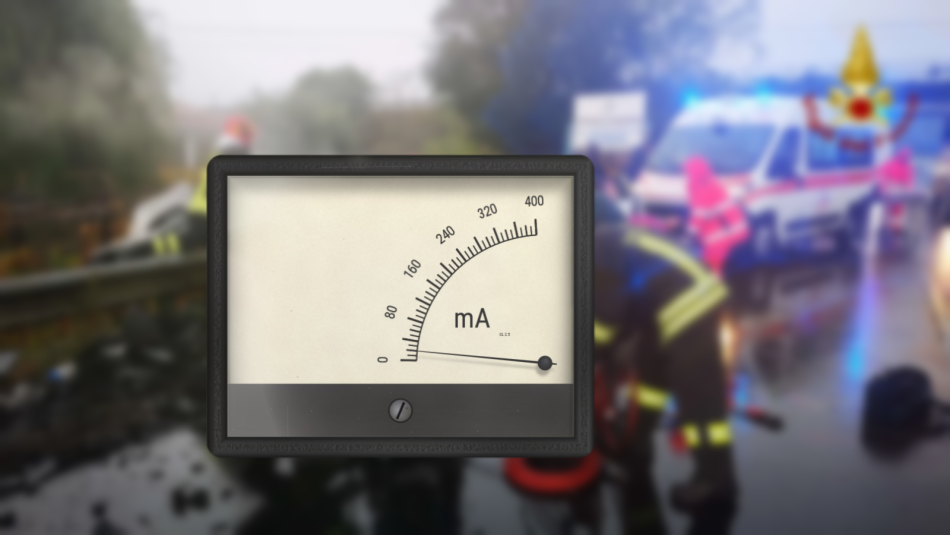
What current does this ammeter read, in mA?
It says 20 mA
